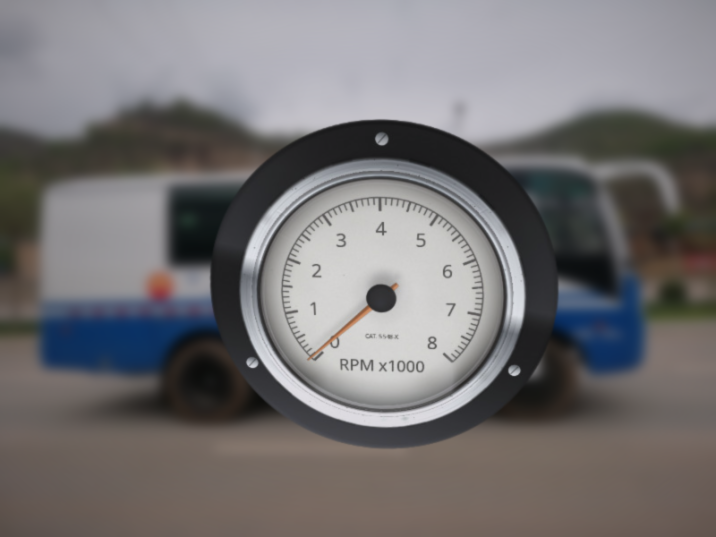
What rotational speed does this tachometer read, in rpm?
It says 100 rpm
